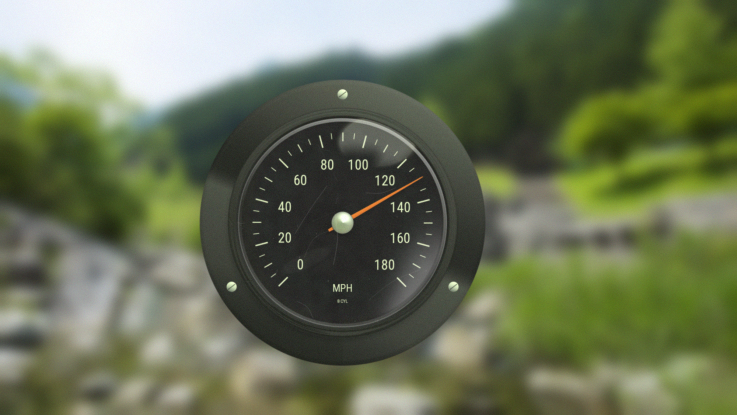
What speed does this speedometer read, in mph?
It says 130 mph
